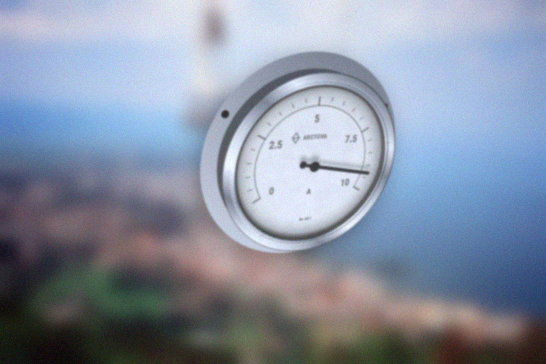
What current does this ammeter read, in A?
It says 9.25 A
